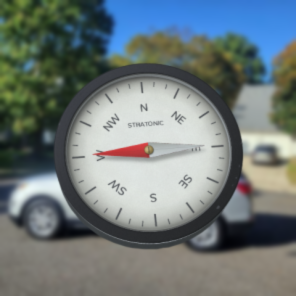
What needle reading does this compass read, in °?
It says 270 °
